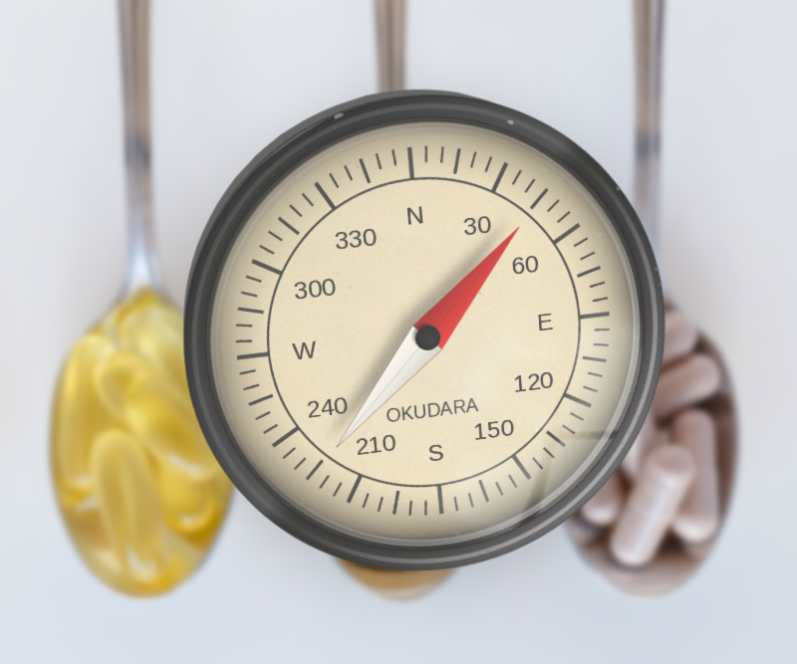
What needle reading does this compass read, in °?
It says 45 °
